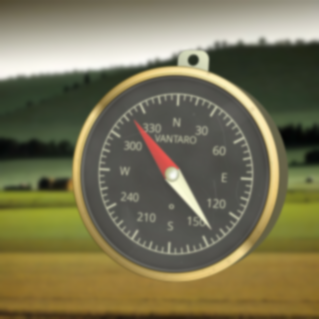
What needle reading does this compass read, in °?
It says 320 °
